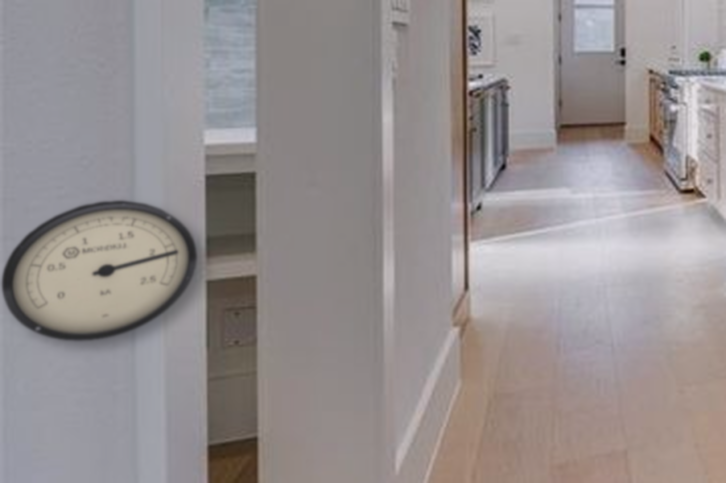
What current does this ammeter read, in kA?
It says 2.1 kA
